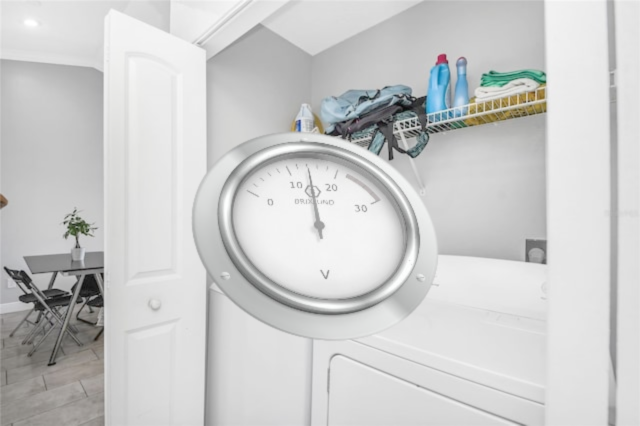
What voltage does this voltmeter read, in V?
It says 14 V
